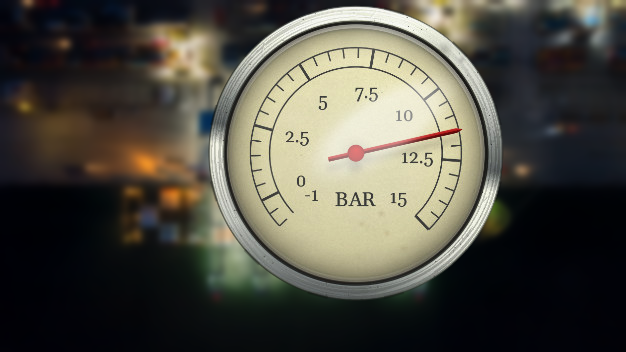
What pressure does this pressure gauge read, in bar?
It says 11.5 bar
